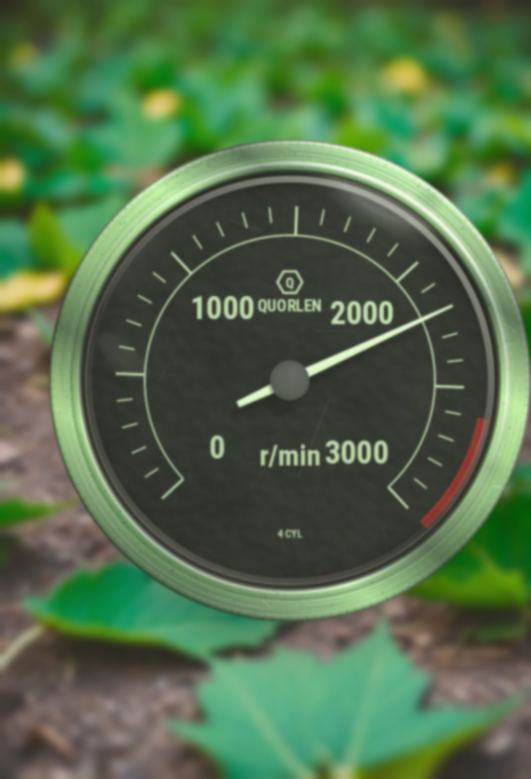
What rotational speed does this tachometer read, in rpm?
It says 2200 rpm
